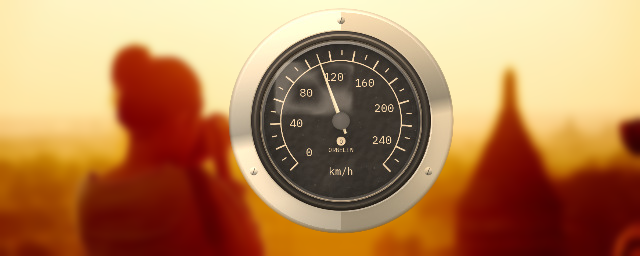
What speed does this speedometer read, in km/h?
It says 110 km/h
